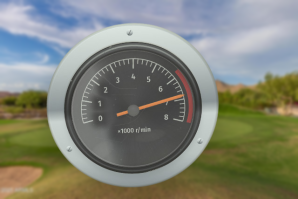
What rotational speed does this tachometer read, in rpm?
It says 6800 rpm
